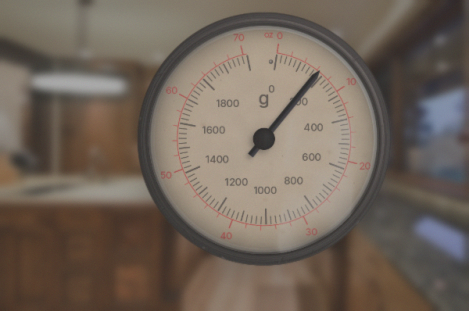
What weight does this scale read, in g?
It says 180 g
